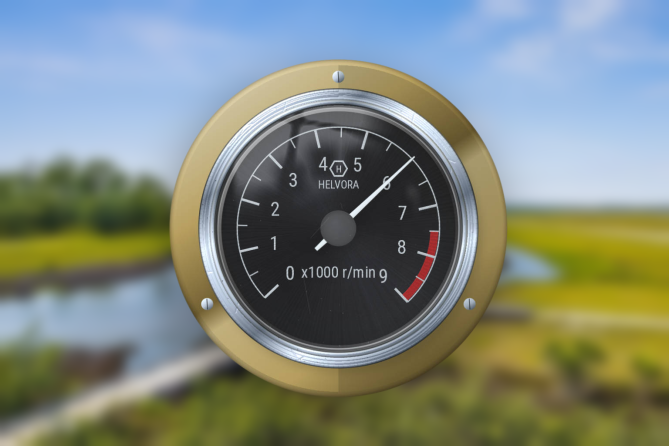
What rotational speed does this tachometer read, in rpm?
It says 6000 rpm
